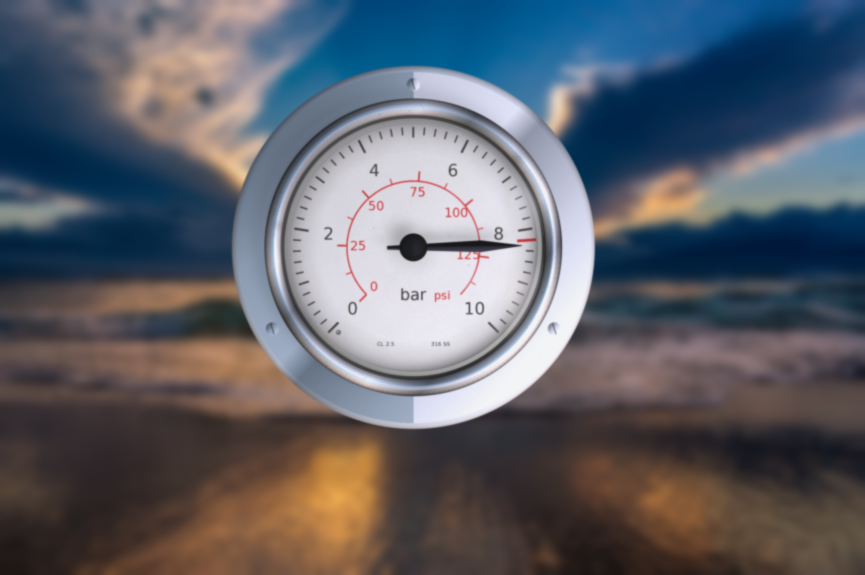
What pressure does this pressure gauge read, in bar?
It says 8.3 bar
